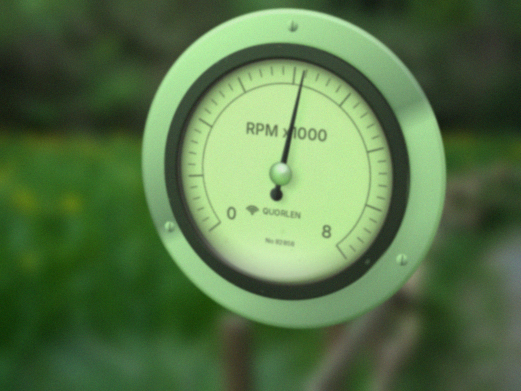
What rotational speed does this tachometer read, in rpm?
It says 4200 rpm
